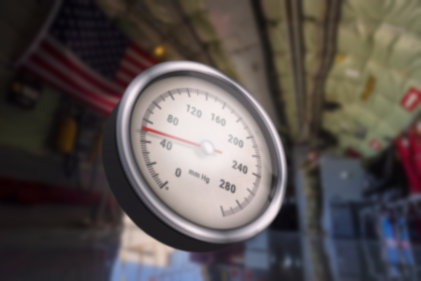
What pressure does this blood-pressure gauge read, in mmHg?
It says 50 mmHg
